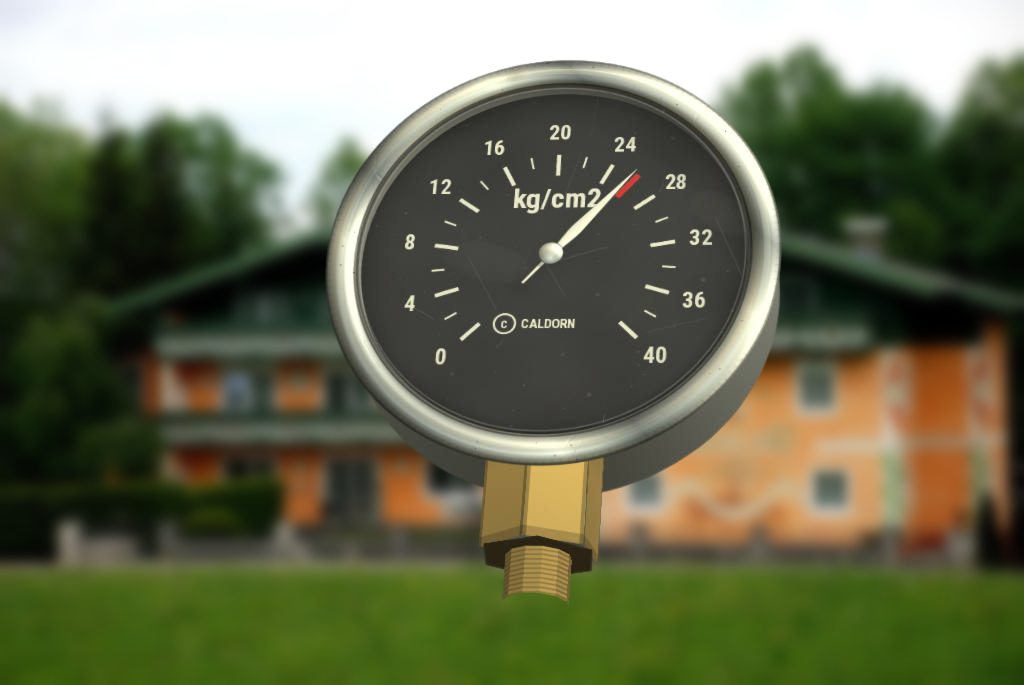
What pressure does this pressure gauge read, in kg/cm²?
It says 26 kg/cm²
